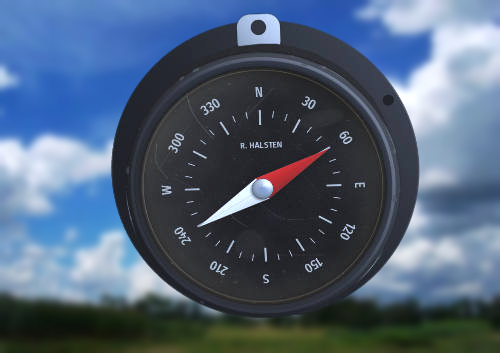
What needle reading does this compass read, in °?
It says 60 °
